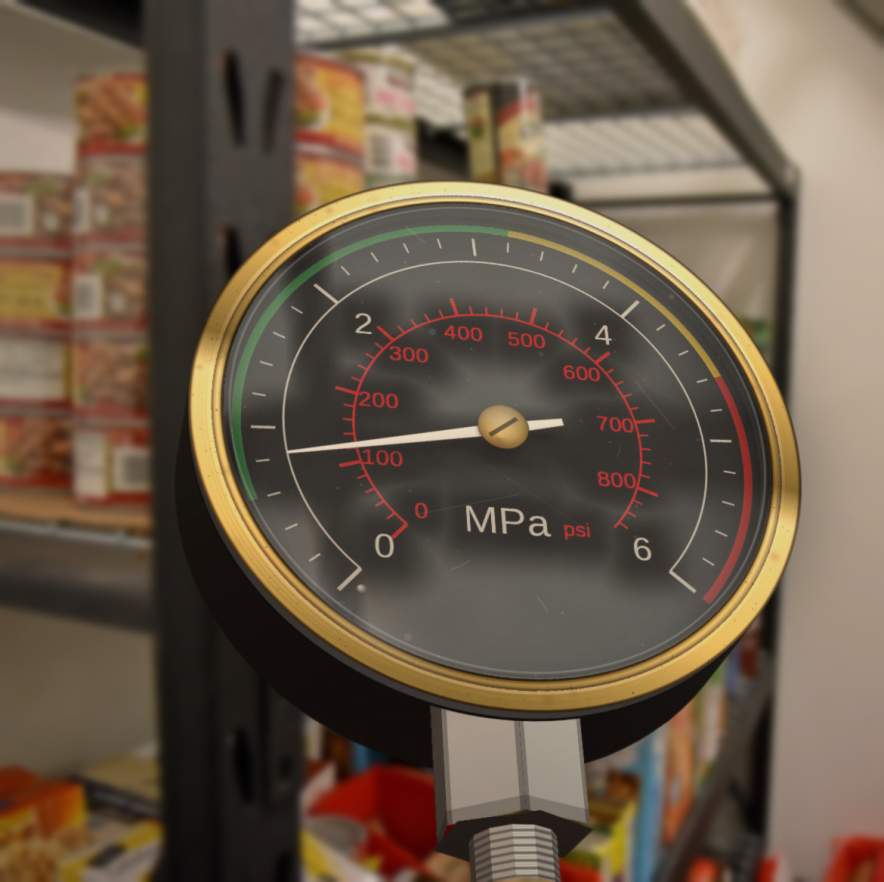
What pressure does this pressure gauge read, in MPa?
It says 0.8 MPa
